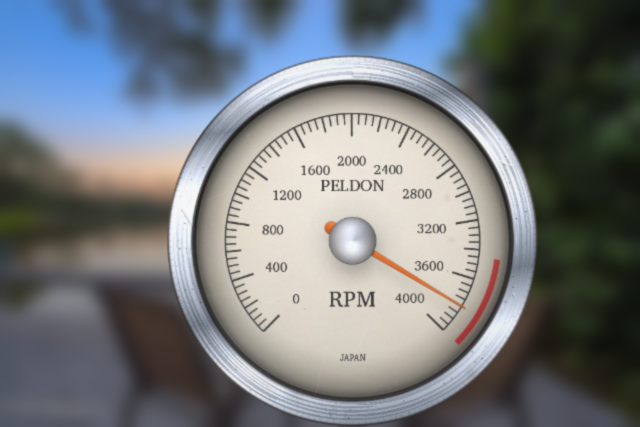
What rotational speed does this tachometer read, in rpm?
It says 3800 rpm
